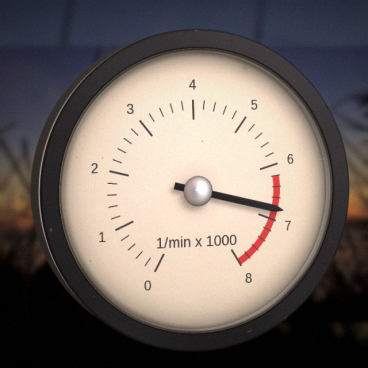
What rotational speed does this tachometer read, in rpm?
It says 6800 rpm
